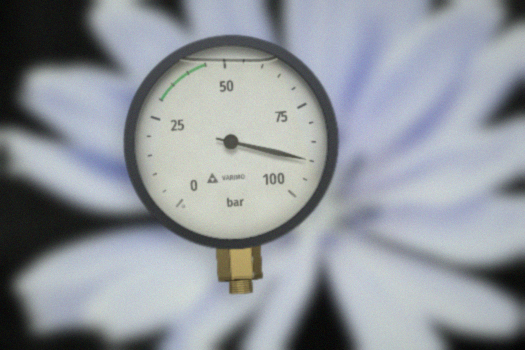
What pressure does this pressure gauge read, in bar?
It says 90 bar
